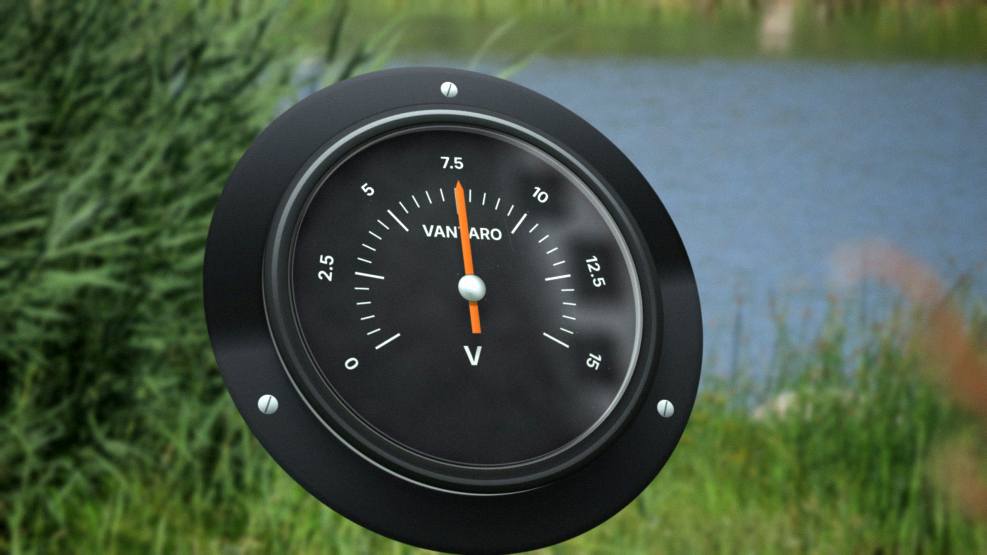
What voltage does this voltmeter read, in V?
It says 7.5 V
